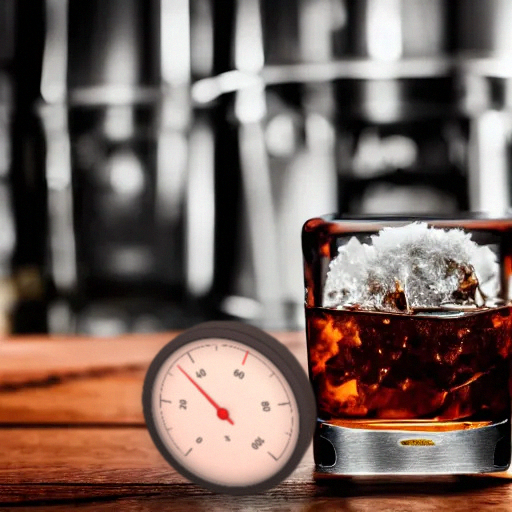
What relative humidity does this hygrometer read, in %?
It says 35 %
